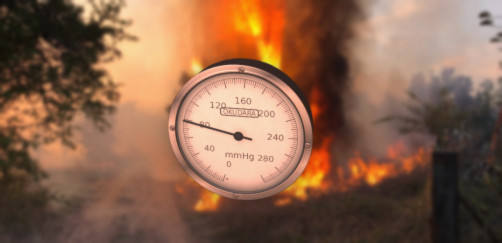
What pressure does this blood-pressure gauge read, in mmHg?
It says 80 mmHg
